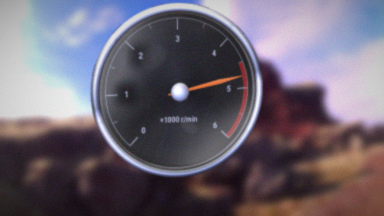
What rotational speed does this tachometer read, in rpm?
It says 4750 rpm
